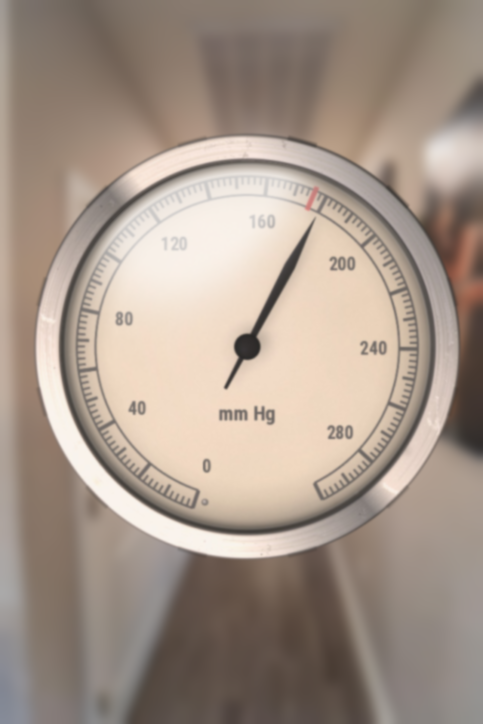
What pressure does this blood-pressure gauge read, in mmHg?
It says 180 mmHg
